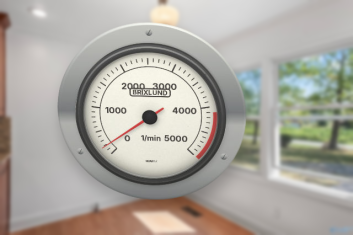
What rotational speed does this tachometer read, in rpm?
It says 200 rpm
